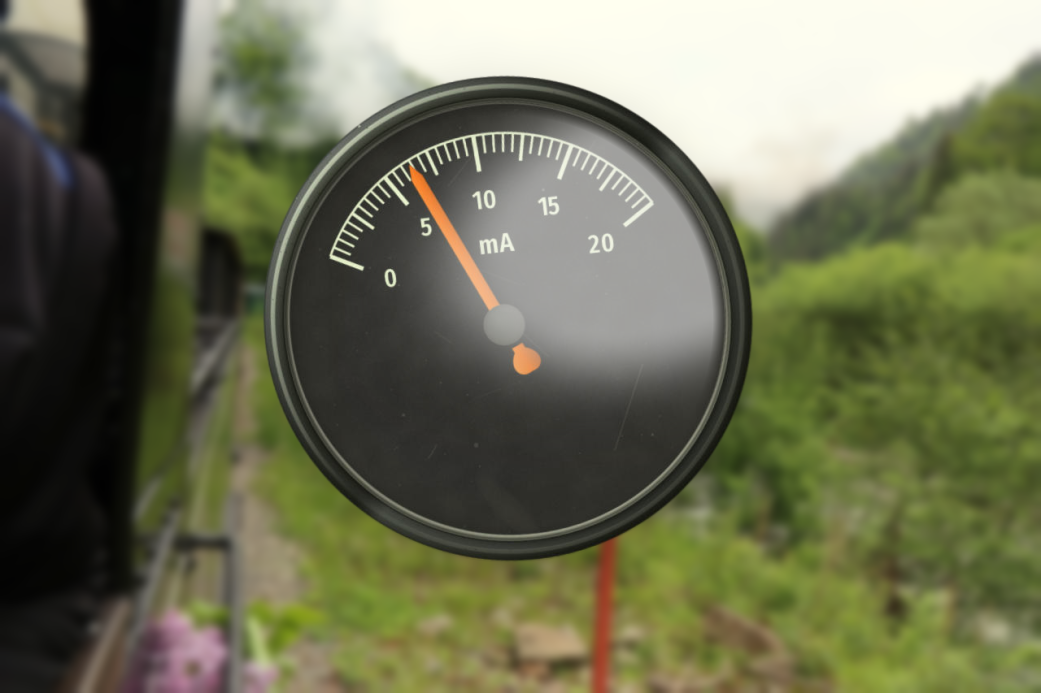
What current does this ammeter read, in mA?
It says 6.5 mA
